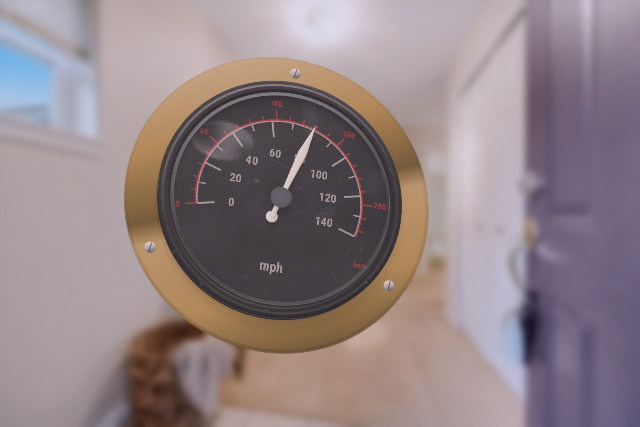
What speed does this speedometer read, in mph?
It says 80 mph
